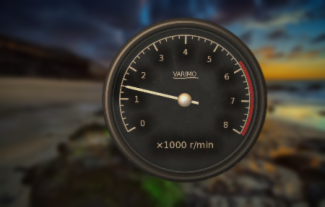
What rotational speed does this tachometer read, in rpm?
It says 1400 rpm
